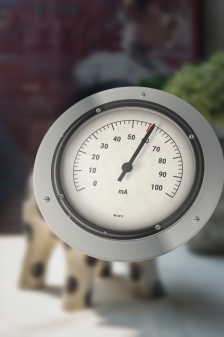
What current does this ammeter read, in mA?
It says 60 mA
